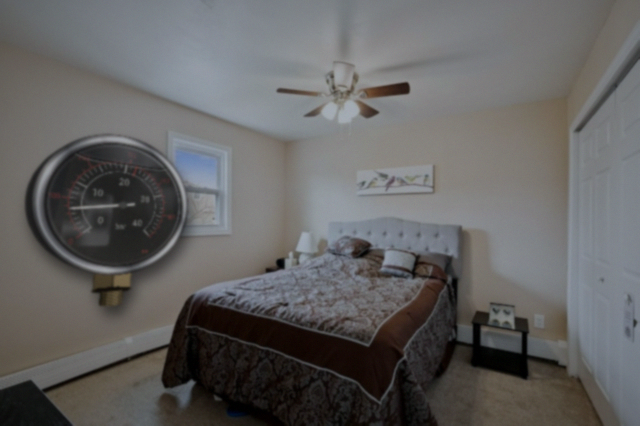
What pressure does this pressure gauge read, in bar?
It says 5 bar
